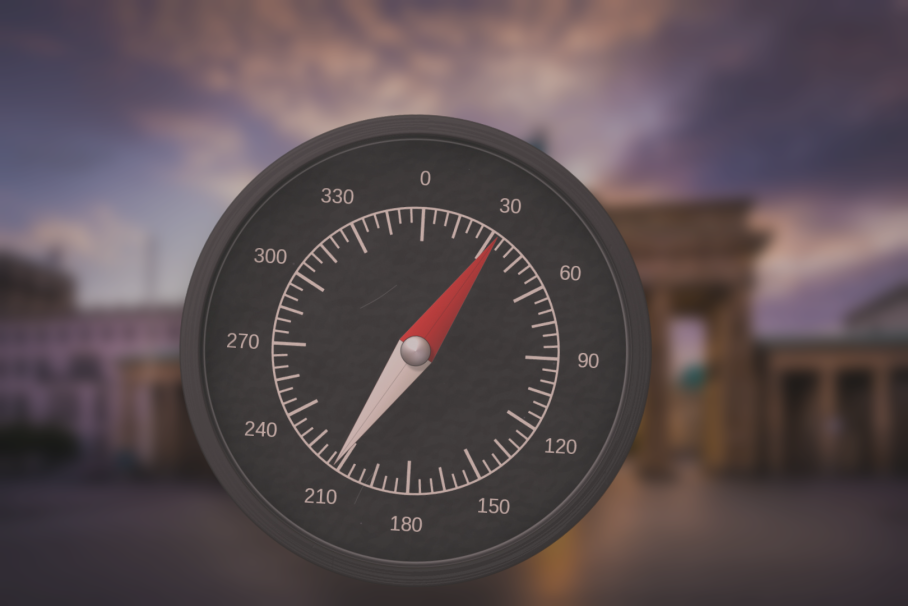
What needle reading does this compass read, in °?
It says 32.5 °
